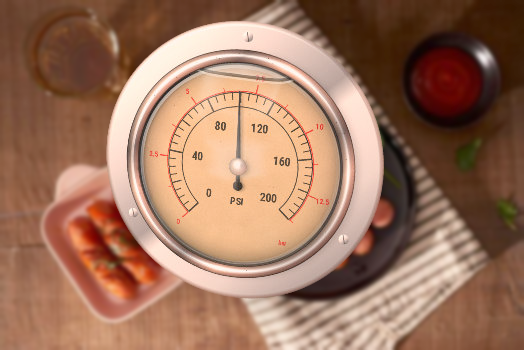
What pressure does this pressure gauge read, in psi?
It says 100 psi
